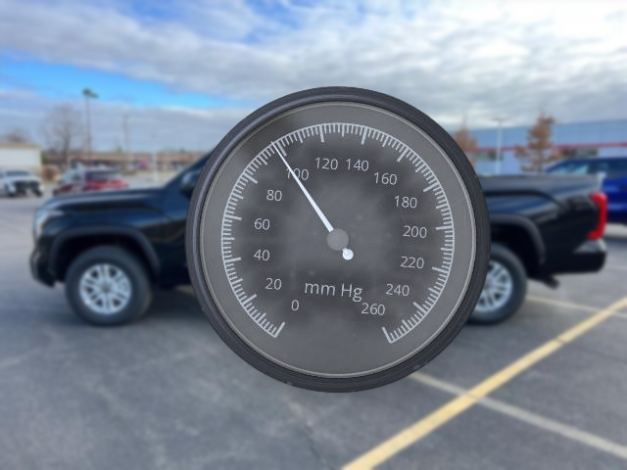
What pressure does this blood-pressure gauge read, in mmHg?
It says 98 mmHg
